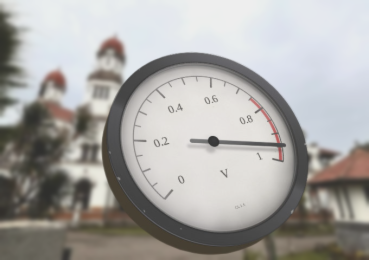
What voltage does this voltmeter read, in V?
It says 0.95 V
